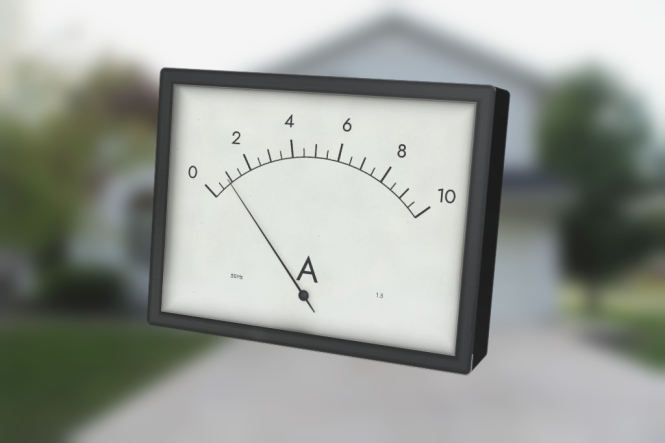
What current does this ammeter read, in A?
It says 1 A
